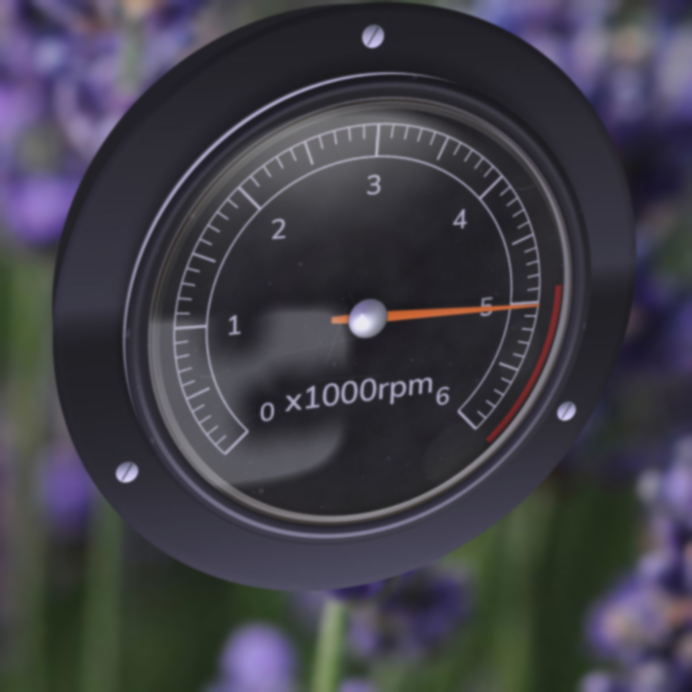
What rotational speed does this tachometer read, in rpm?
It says 5000 rpm
